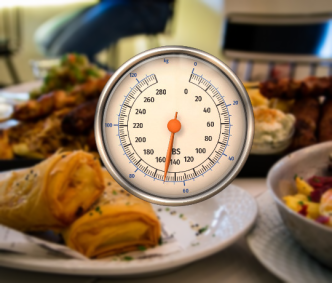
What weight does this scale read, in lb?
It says 150 lb
